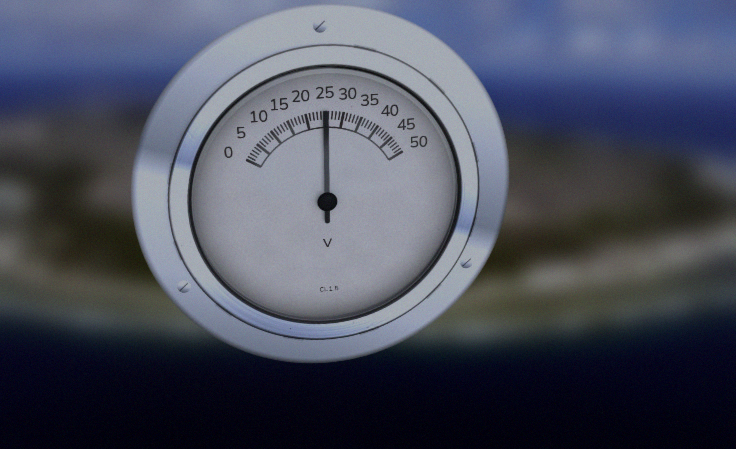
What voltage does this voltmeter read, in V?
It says 25 V
